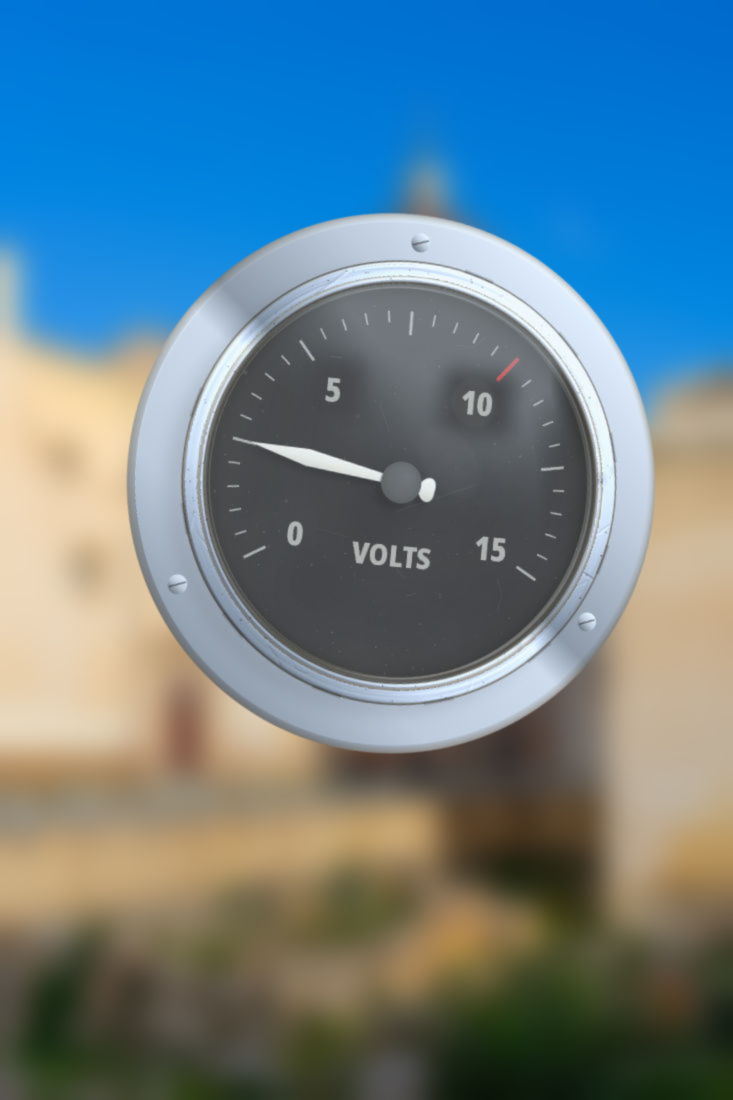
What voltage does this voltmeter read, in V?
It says 2.5 V
